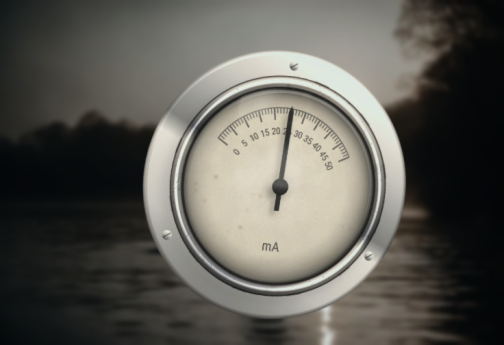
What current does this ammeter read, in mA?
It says 25 mA
